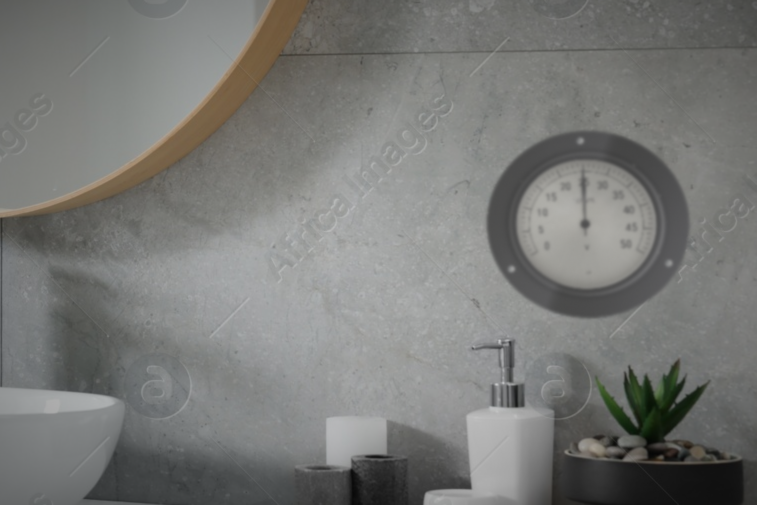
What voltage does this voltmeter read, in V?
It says 25 V
